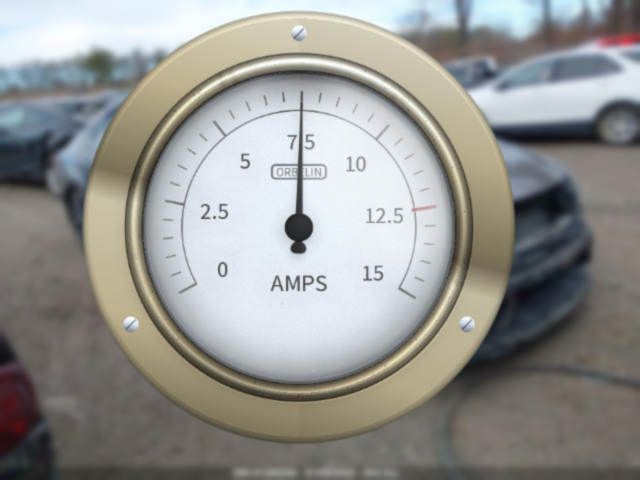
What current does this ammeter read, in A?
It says 7.5 A
